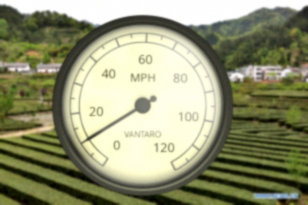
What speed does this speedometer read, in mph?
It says 10 mph
